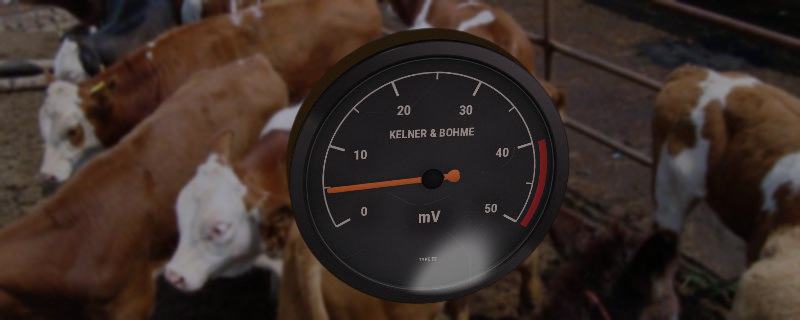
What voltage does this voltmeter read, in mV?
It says 5 mV
